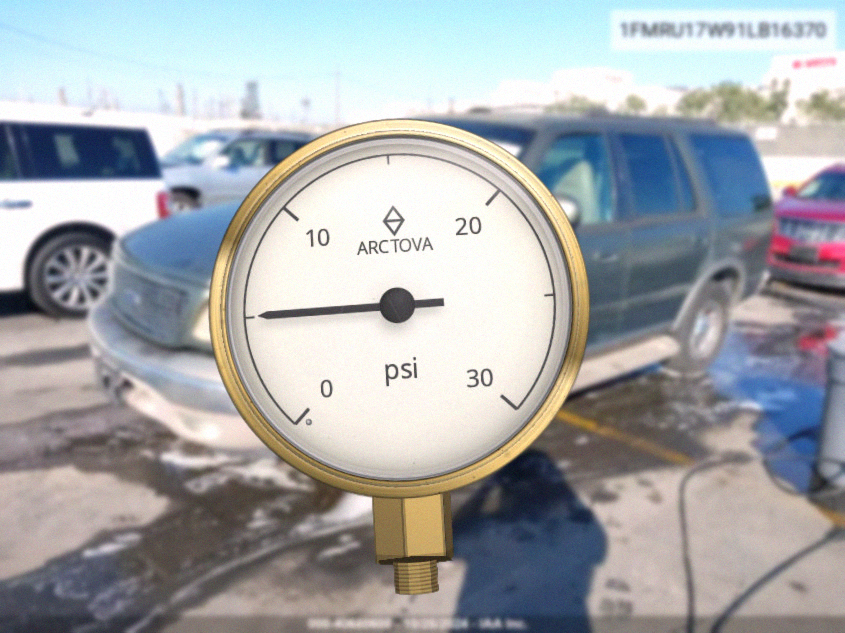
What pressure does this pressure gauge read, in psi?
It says 5 psi
